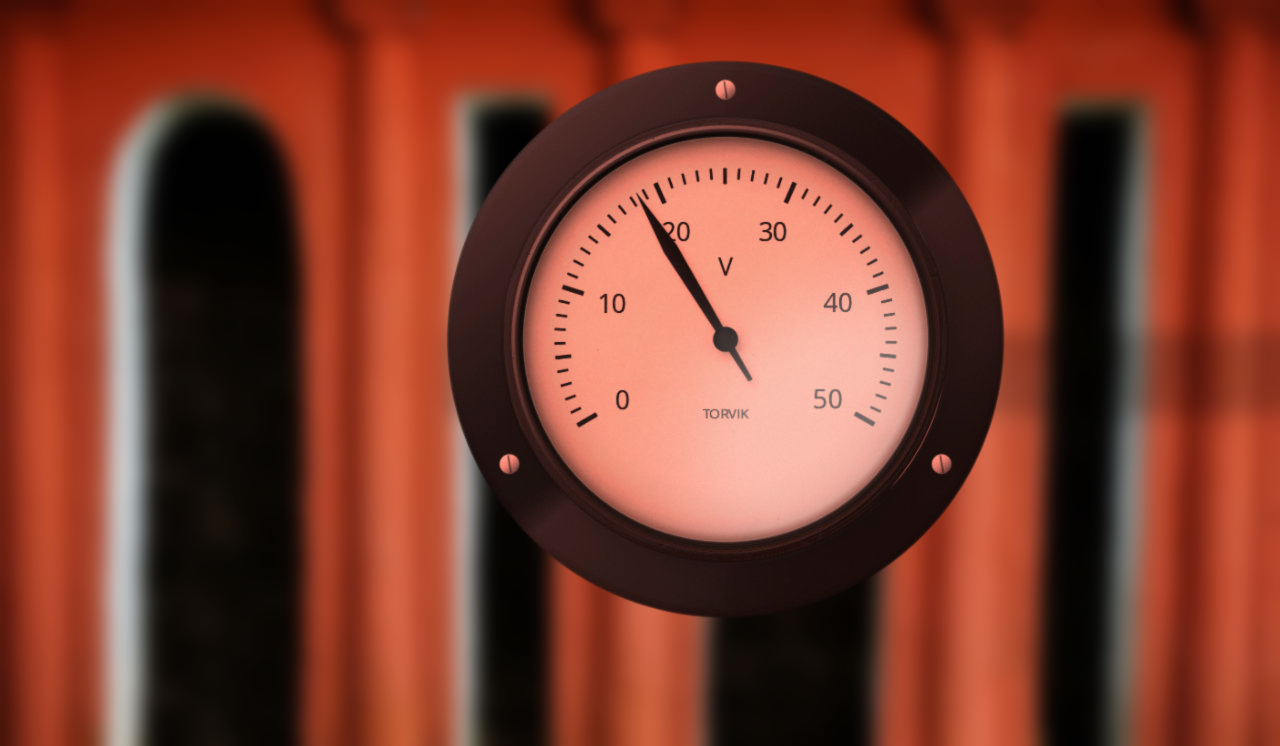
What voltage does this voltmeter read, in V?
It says 18.5 V
